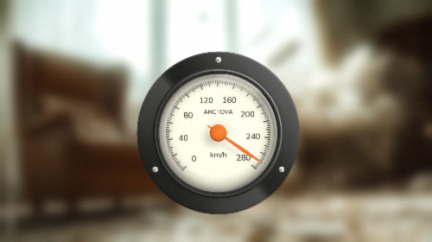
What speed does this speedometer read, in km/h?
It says 270 km/h
